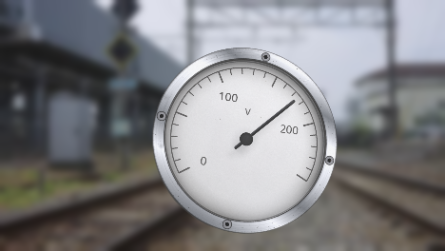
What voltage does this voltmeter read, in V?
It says 175 V
